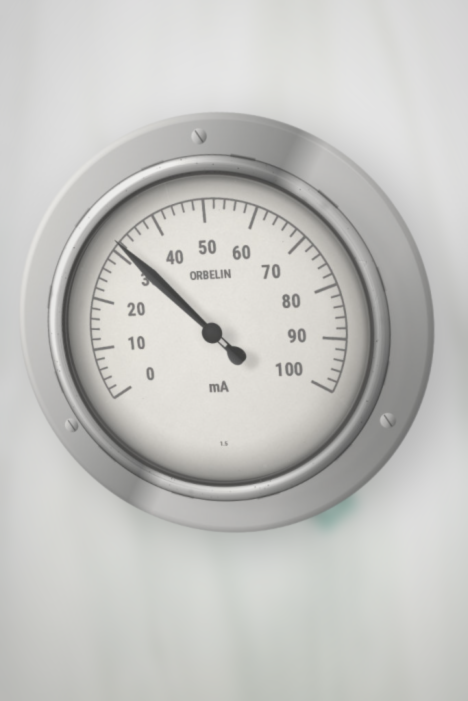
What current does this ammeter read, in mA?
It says 32 mA
